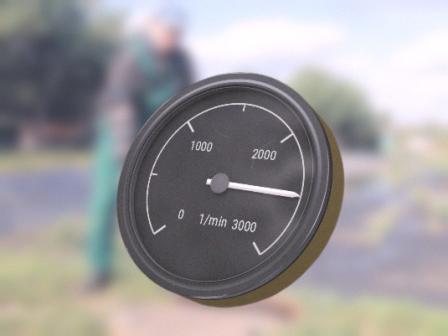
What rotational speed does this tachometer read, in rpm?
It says 2500 rpm
